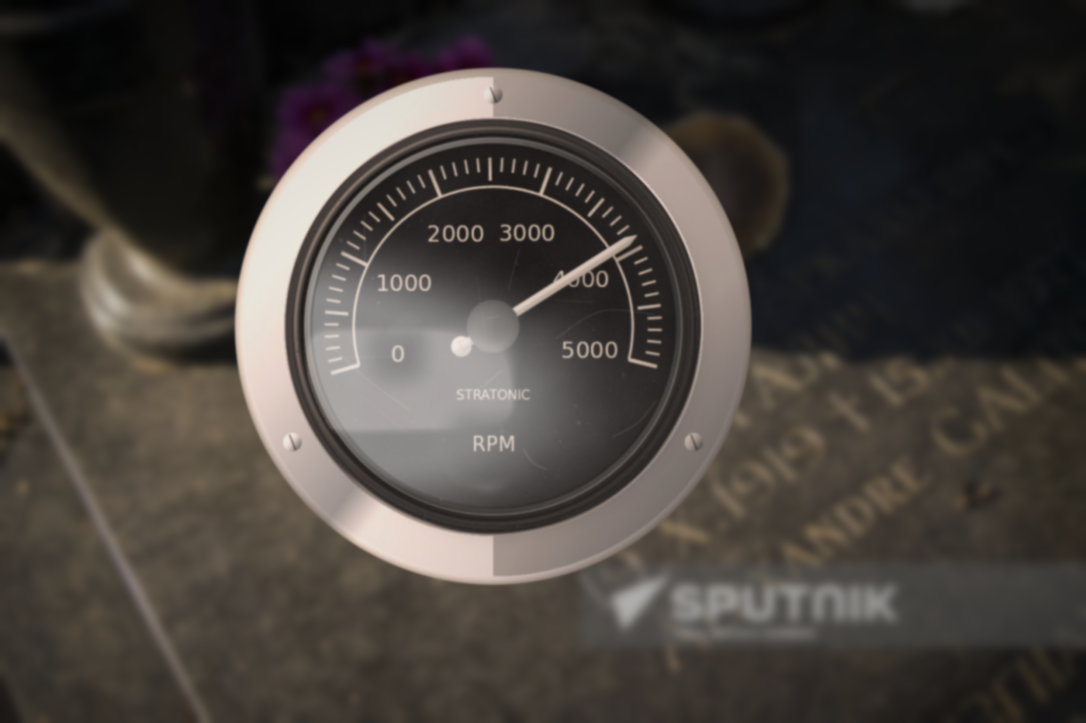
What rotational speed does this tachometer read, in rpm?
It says 3900 rpm
